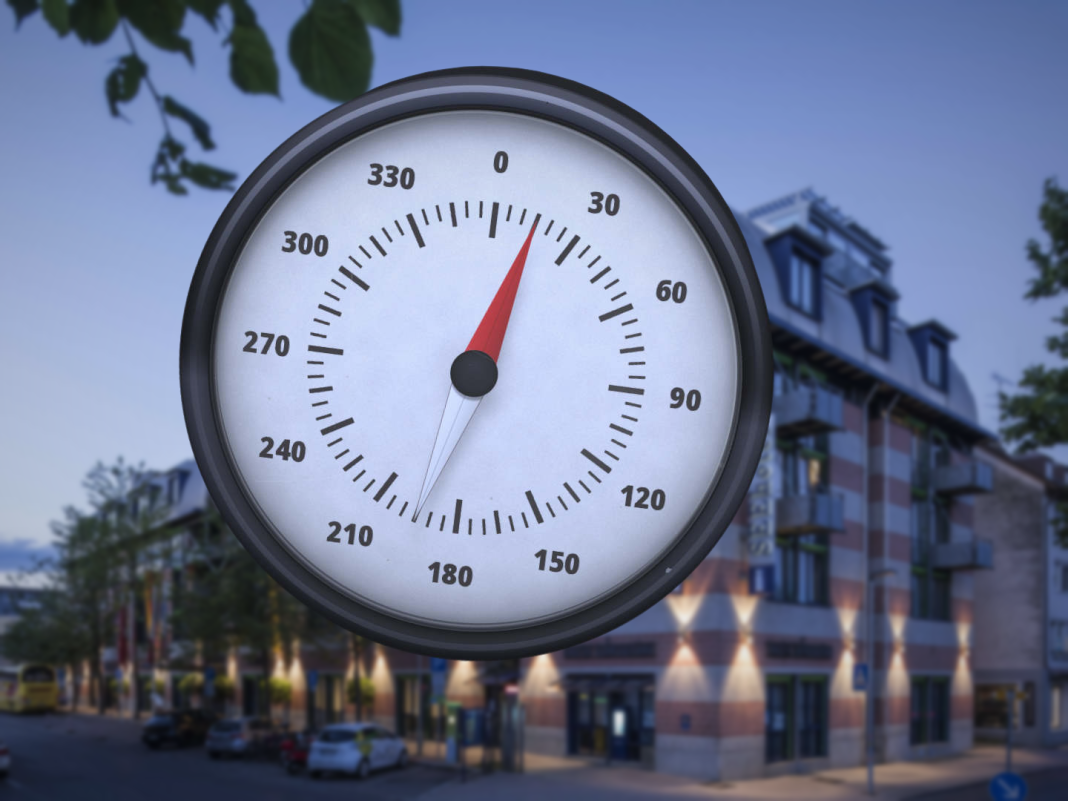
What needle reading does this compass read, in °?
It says 15 °
